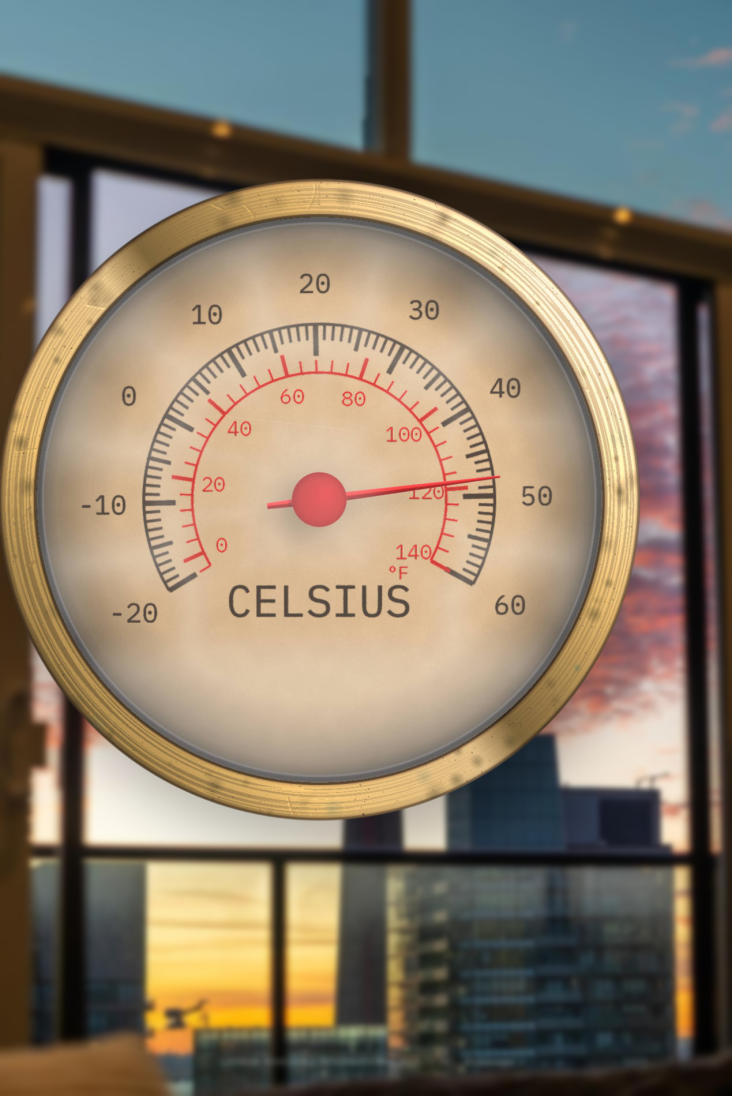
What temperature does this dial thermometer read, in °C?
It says 48 °C
